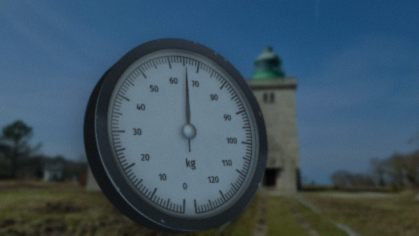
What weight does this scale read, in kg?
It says 65 kg
